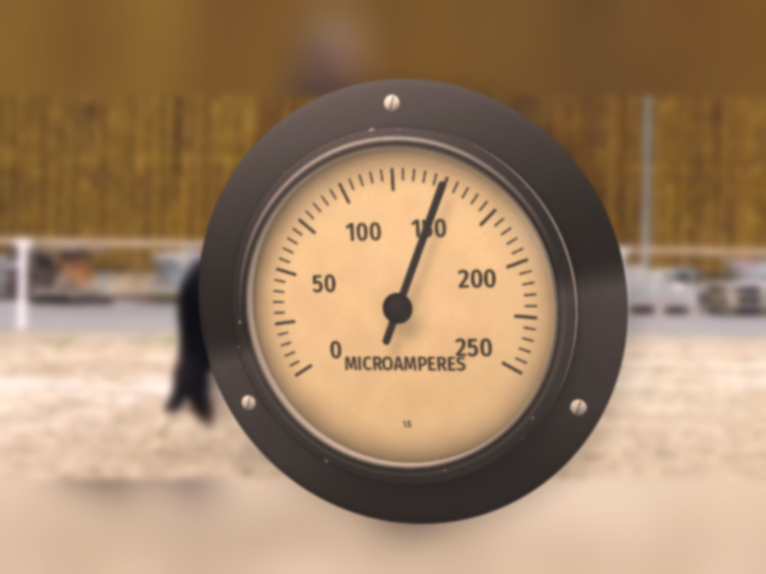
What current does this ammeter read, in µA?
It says 150 µA
